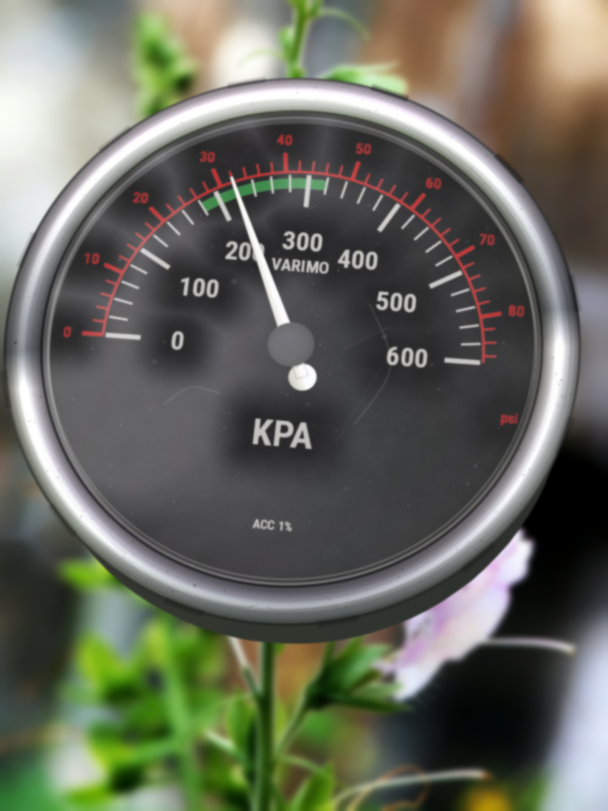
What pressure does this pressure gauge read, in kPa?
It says 220 kPa
